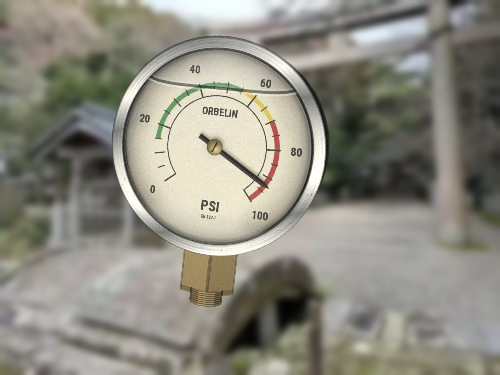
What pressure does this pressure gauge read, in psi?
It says 92.5 psi
